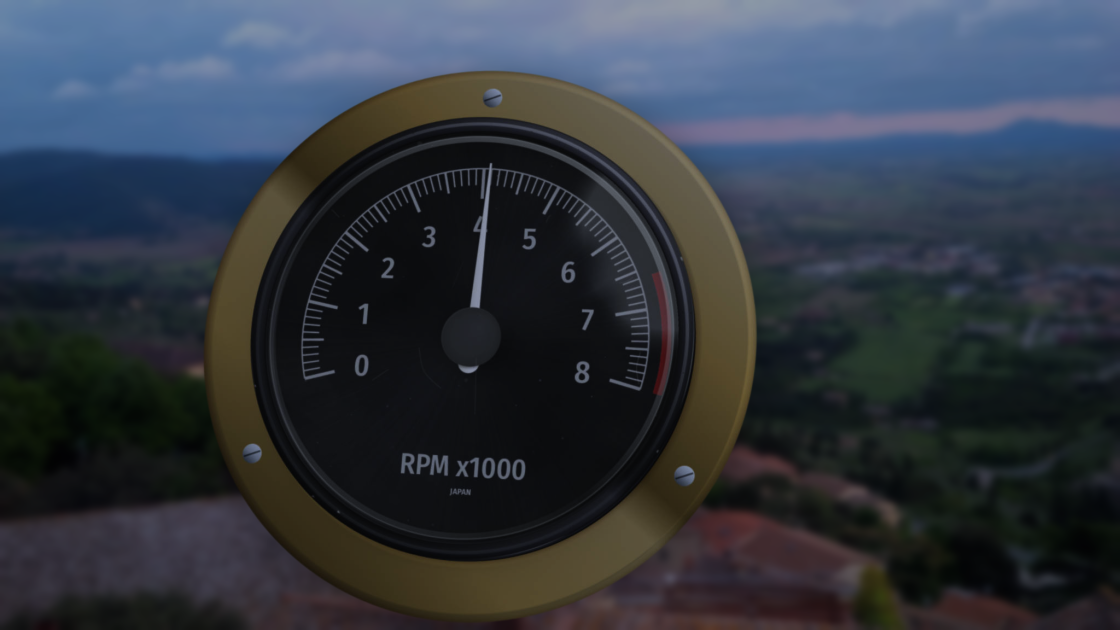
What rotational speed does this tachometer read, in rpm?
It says 4100 rpm
